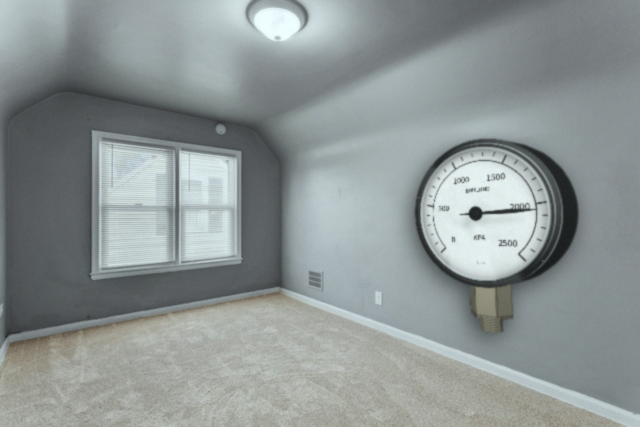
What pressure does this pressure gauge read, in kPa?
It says 2050 kPa
